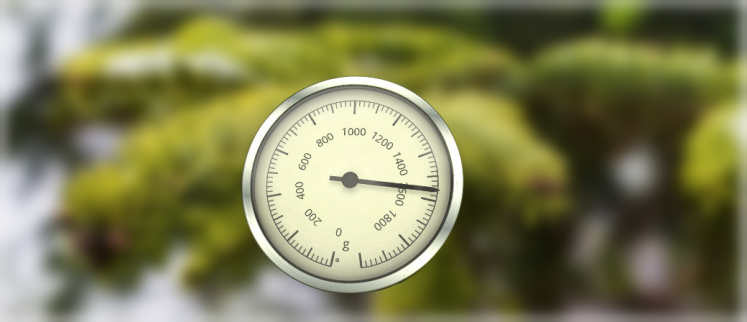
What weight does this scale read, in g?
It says 1560 g
